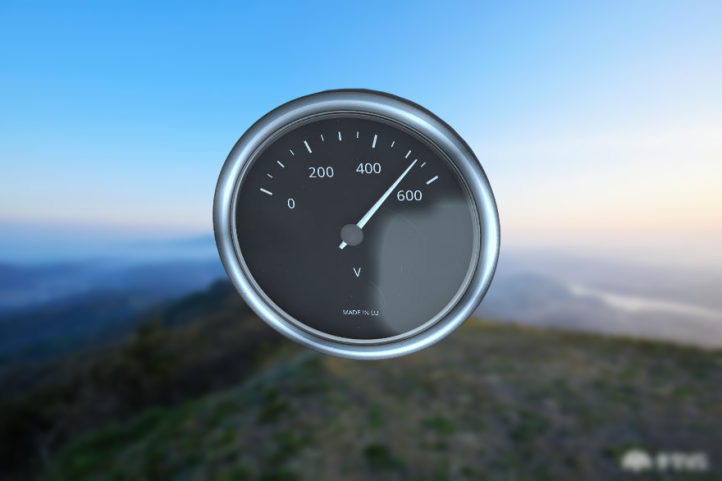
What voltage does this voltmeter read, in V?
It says 525 V
